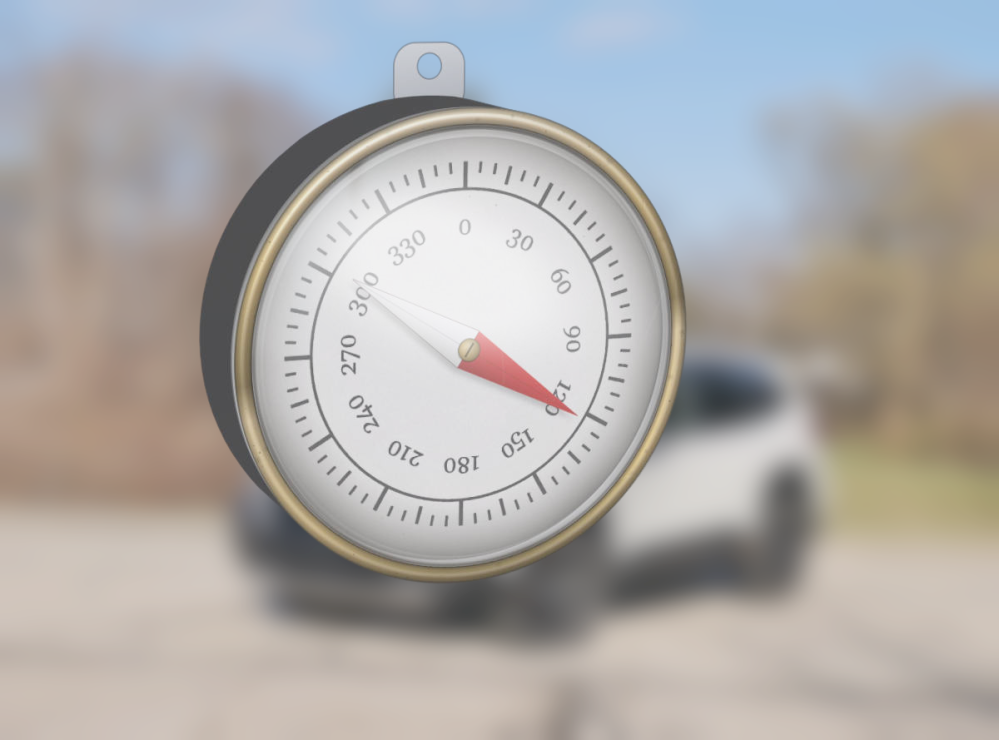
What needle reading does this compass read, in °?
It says 122.5 °
